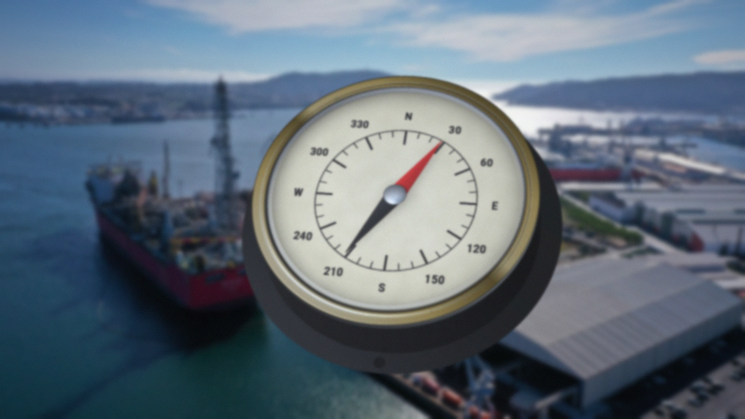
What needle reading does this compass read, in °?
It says 30 °
